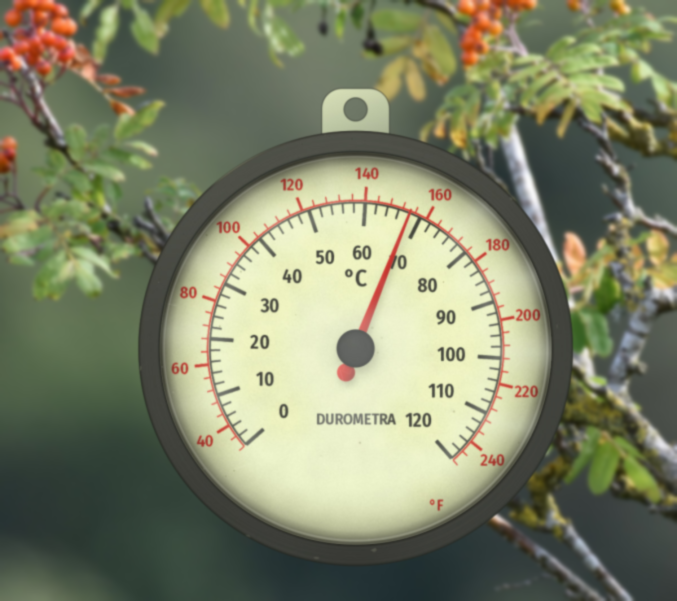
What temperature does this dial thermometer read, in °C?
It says 68 °C
